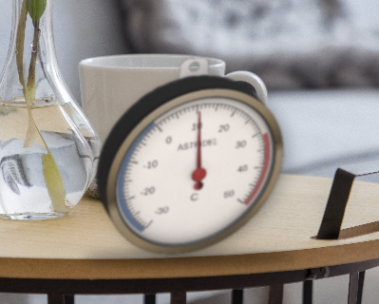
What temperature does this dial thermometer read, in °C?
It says 10 °C
